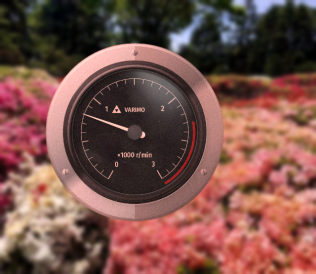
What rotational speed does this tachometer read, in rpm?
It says 800 rpm
